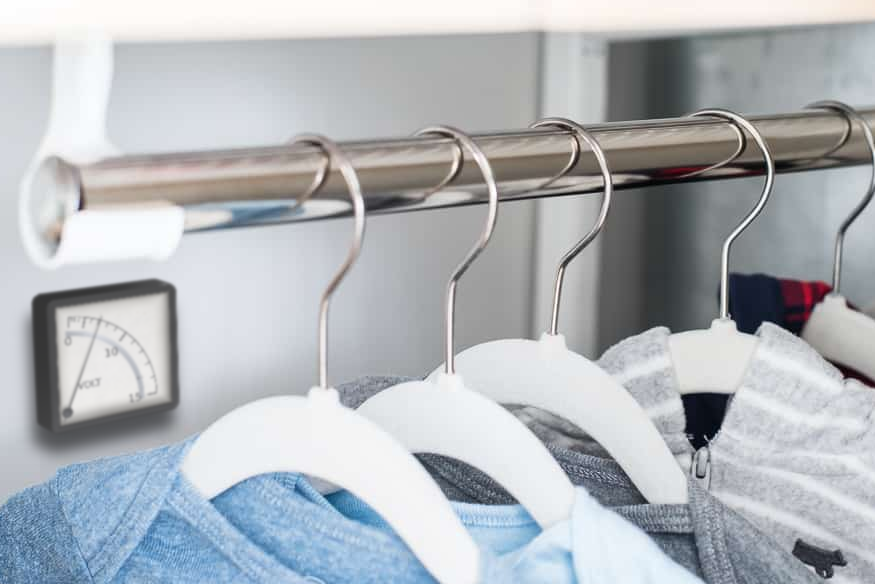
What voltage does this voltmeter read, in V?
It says 7 V
